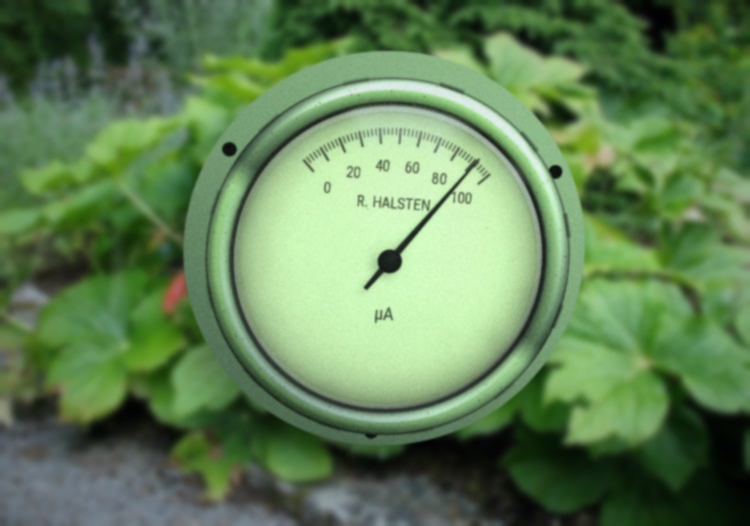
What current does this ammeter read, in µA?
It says 90 µA
